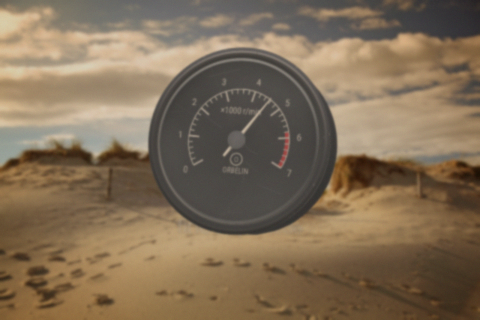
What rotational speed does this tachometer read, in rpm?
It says 4600 rpm
